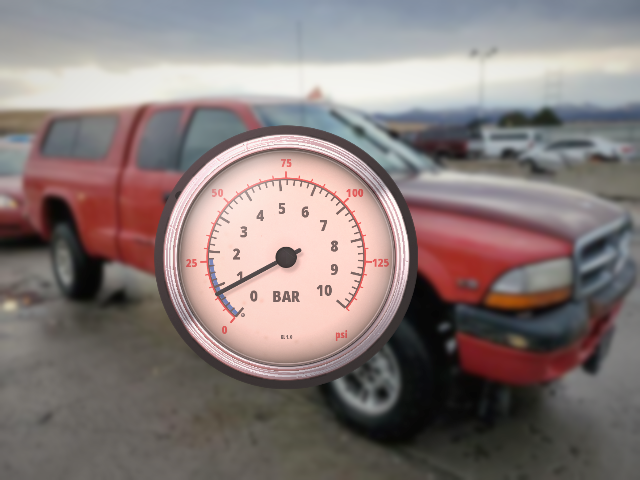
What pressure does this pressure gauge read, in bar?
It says 0.8 bar
